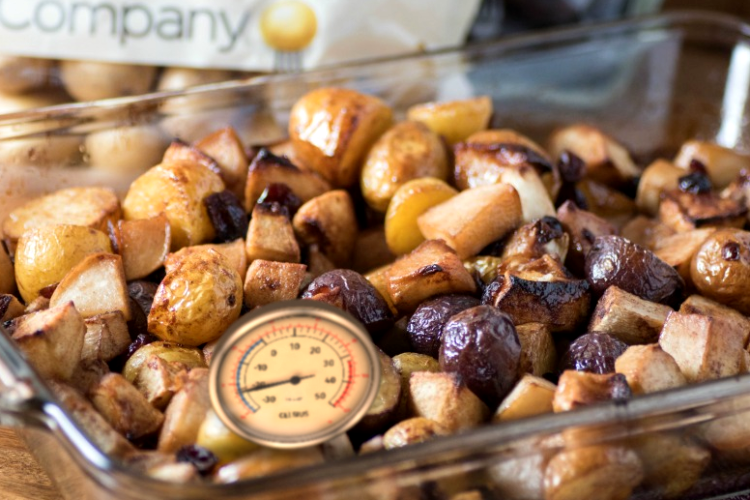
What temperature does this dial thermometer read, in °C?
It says -20 °C
